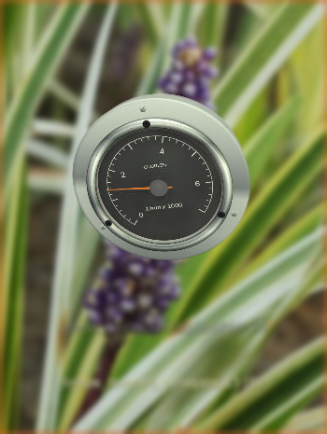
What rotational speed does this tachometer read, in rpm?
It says 1400 rpm
